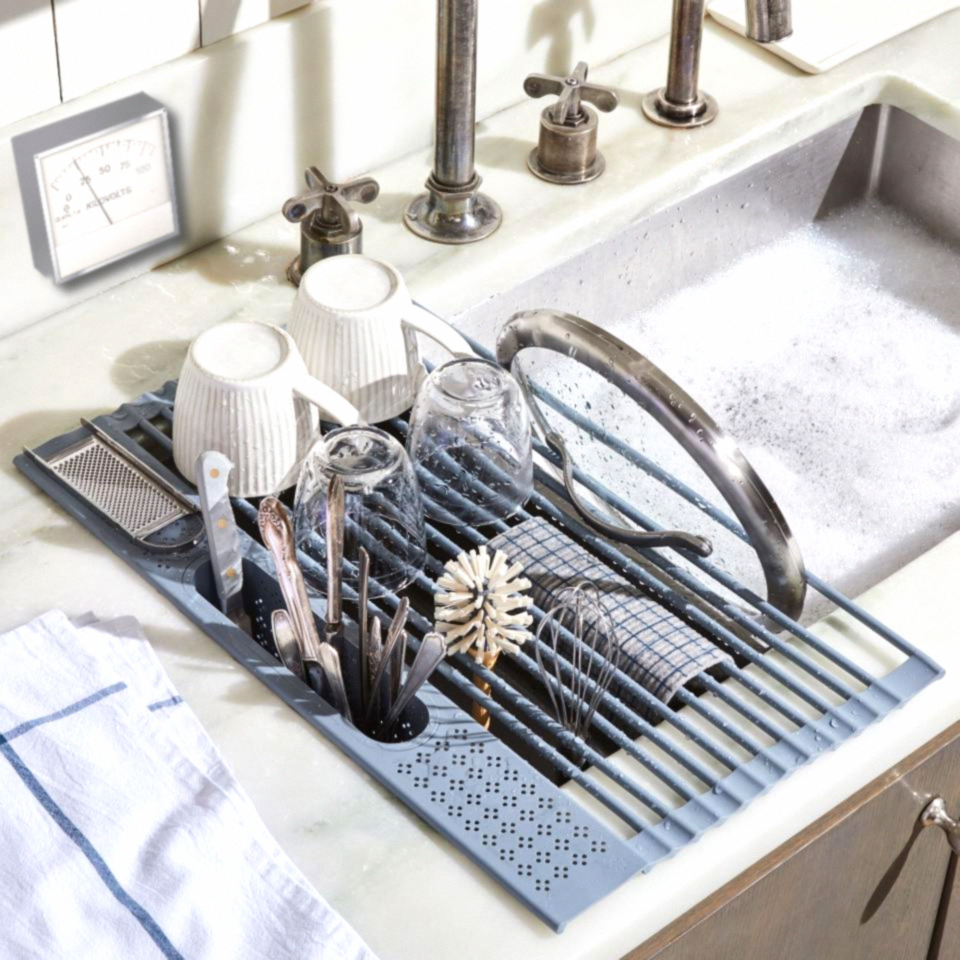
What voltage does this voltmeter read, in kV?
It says 25 kV
